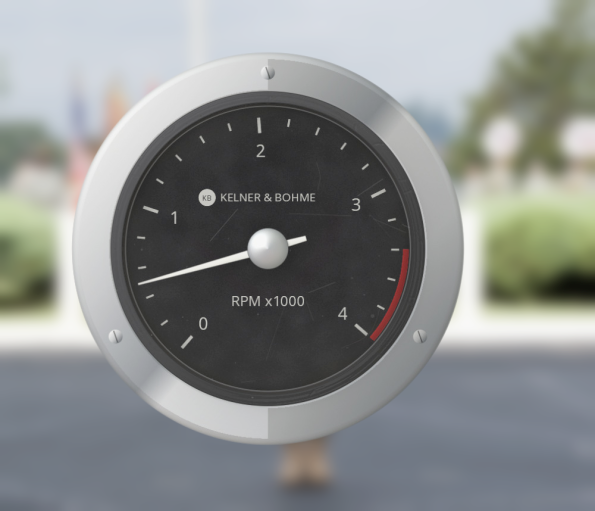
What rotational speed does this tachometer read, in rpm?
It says 500 rpm
